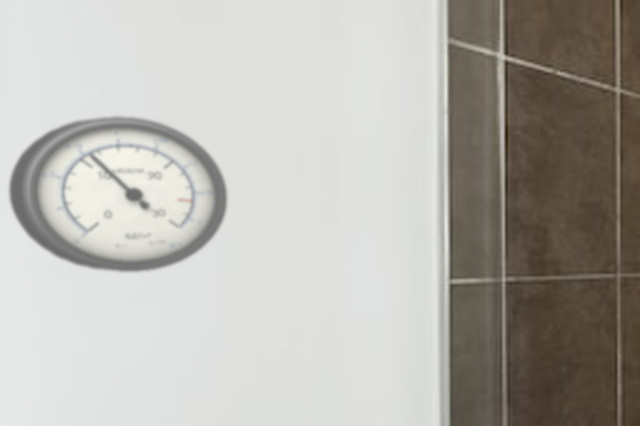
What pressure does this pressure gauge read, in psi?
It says 11 psi
